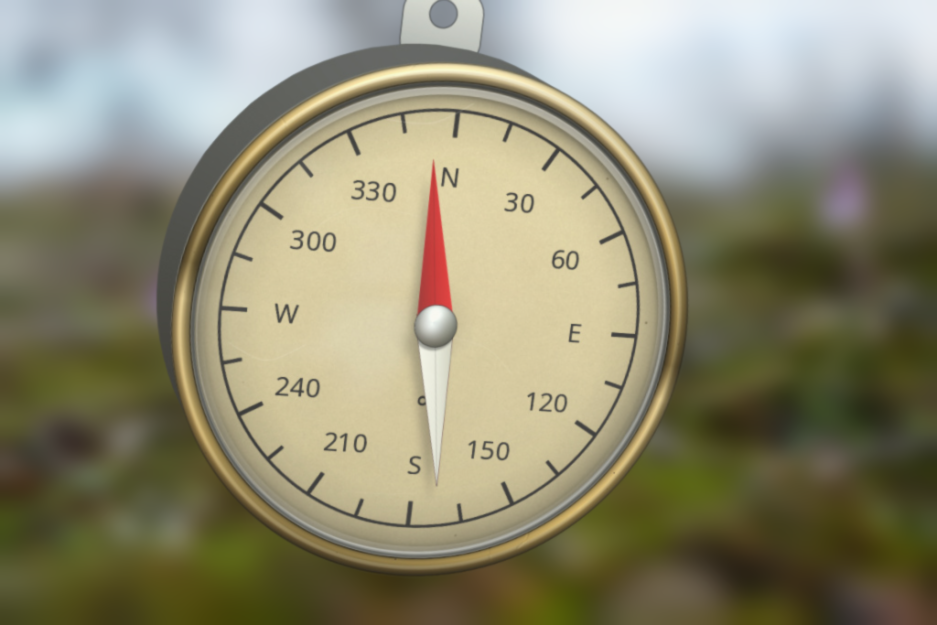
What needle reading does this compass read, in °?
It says 352.5 °
